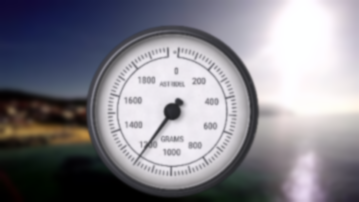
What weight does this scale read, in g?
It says 1200 g
